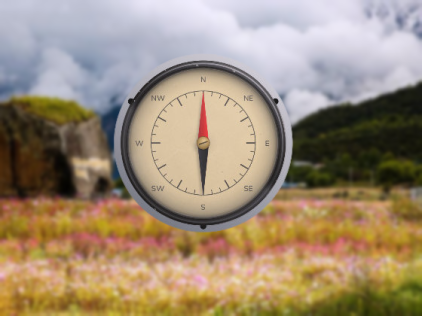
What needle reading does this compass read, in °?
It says 0 °
